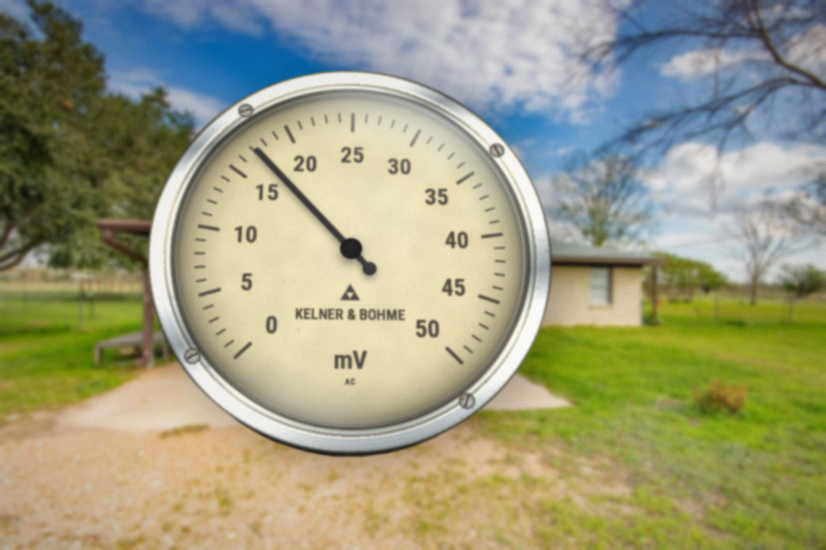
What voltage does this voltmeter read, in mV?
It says 17 mV
